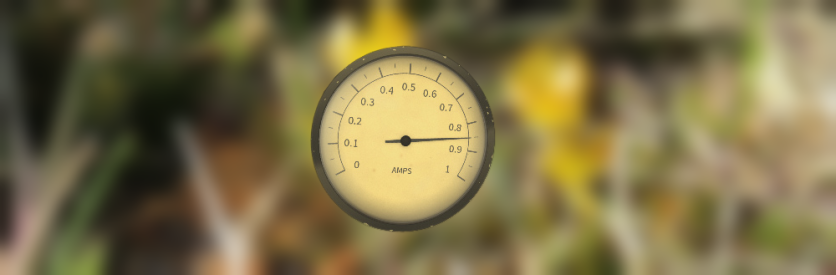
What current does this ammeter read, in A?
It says 0.85 A
